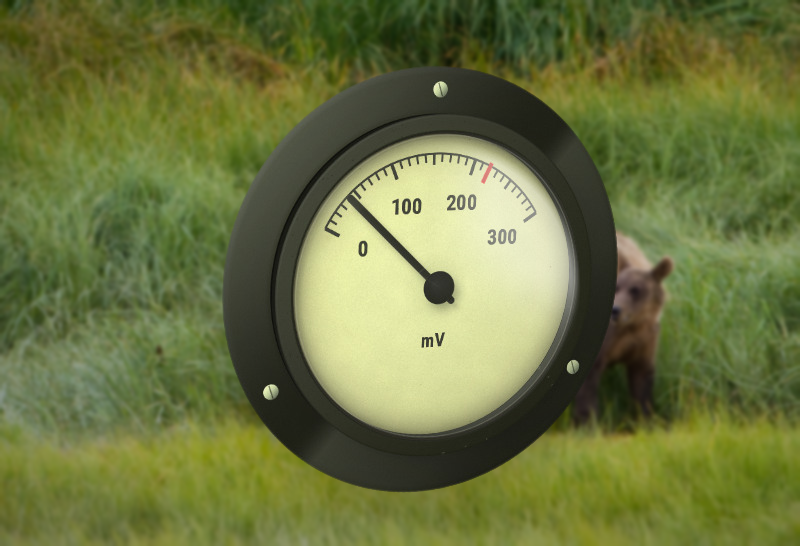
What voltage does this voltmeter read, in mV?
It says 40 mV
